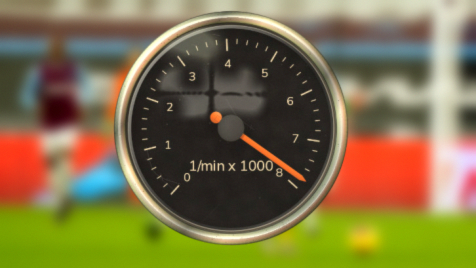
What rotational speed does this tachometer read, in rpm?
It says 7800 rpm
